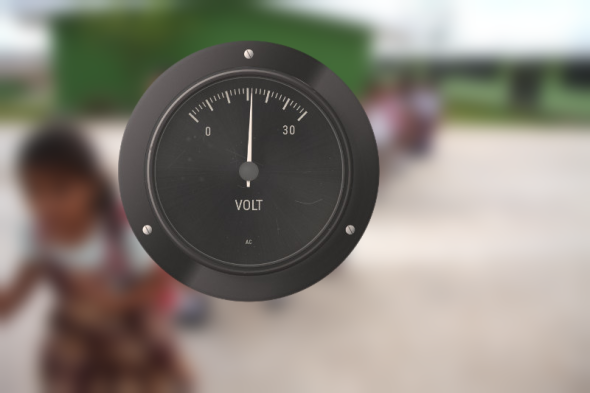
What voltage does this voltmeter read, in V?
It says 16 V
